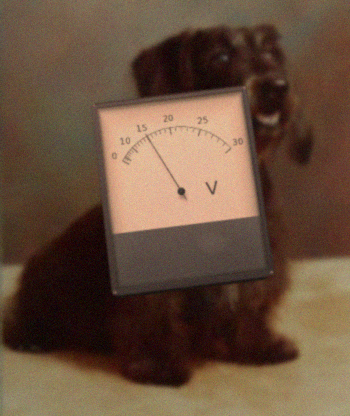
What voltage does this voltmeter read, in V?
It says 15 V
